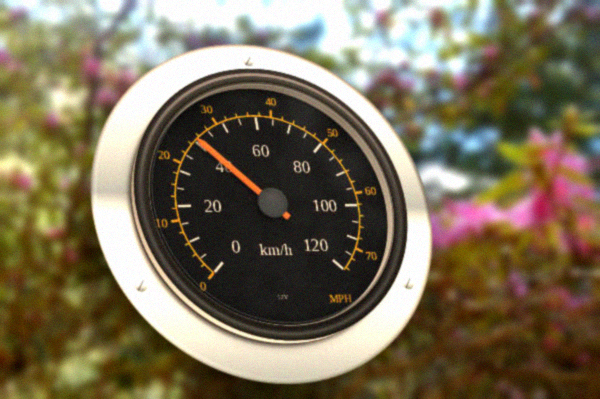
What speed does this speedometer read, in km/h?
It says 40 km/h
